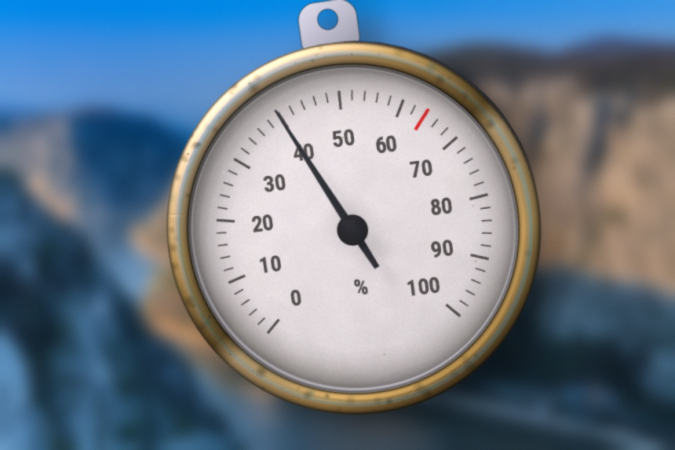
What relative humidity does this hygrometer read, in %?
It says 40 %
